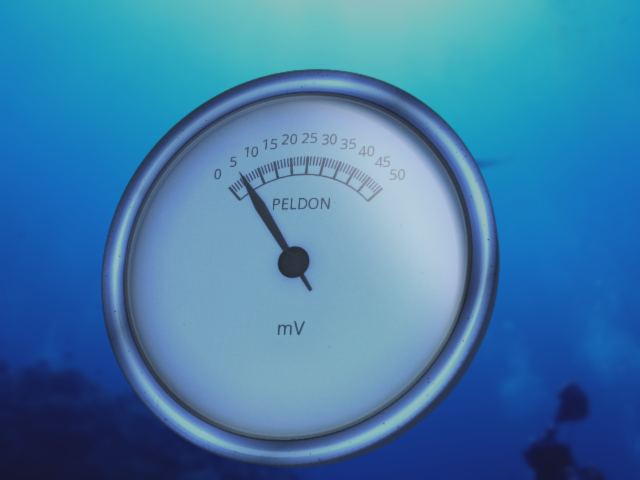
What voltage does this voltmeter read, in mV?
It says 5 mV
